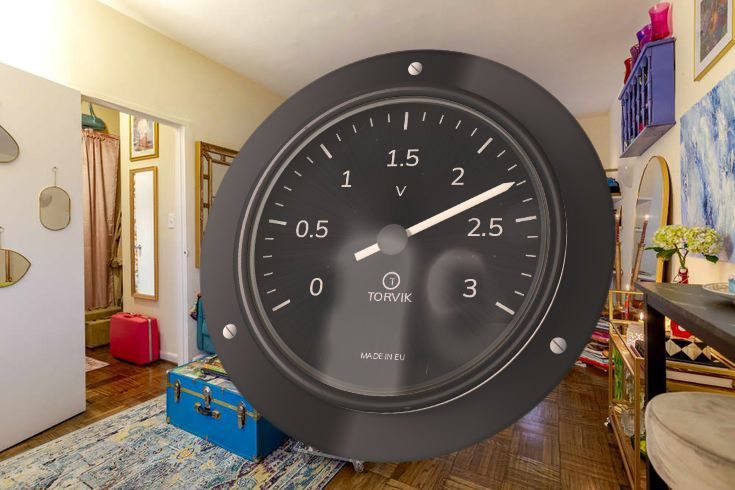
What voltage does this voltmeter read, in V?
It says 2.3 V
